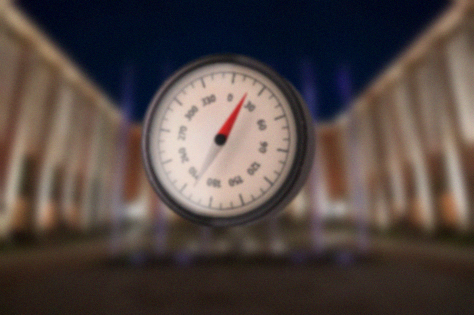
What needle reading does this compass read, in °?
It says 20 °
